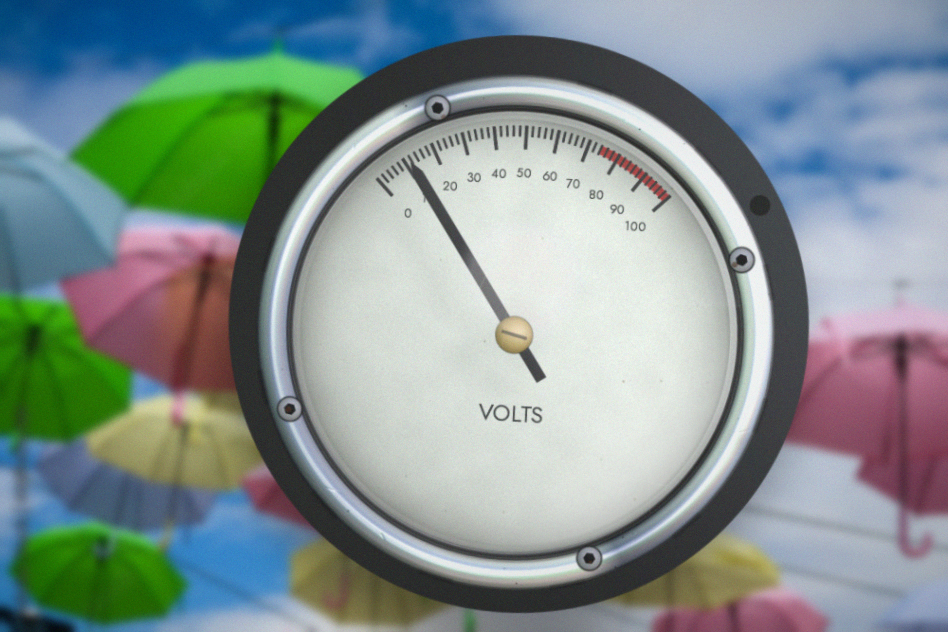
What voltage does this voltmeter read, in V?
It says 12 V
